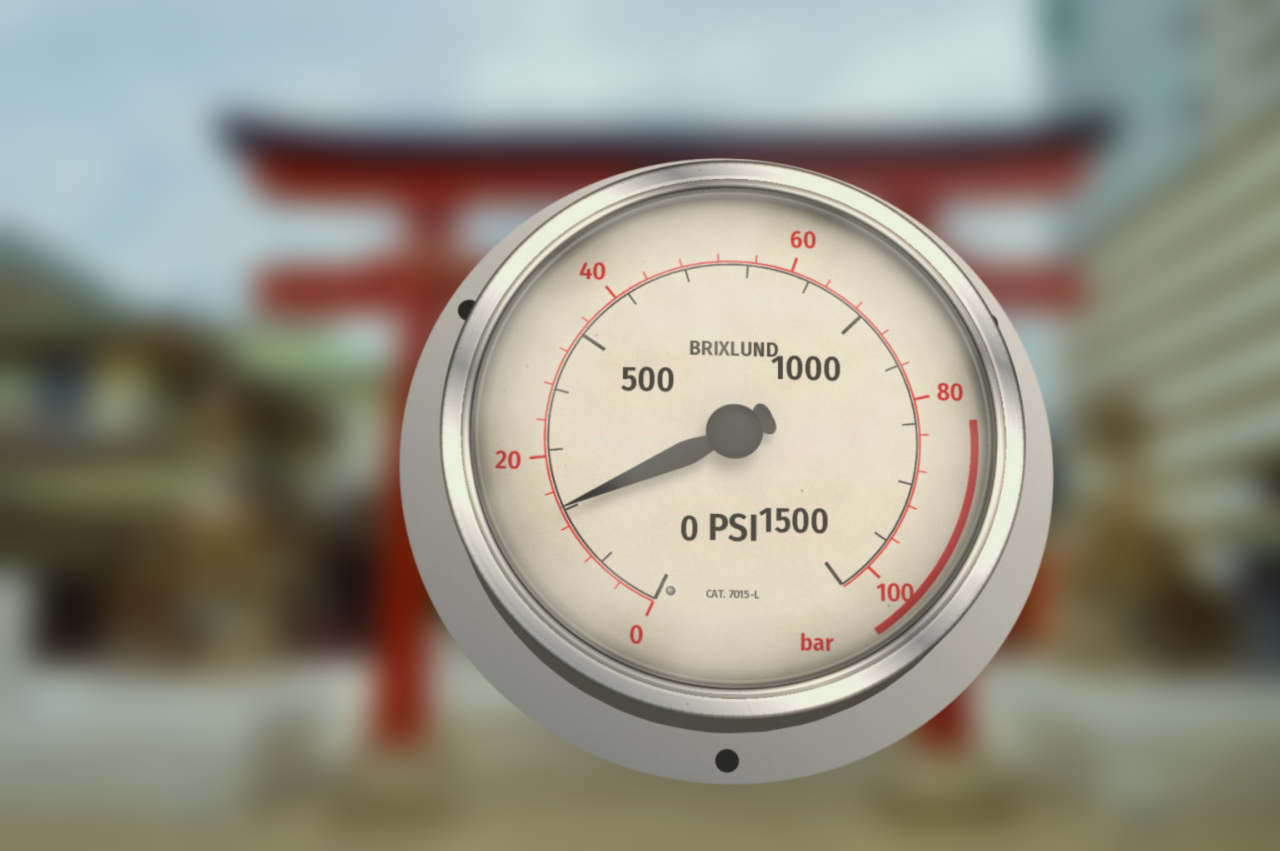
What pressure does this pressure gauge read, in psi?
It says 200 psi
